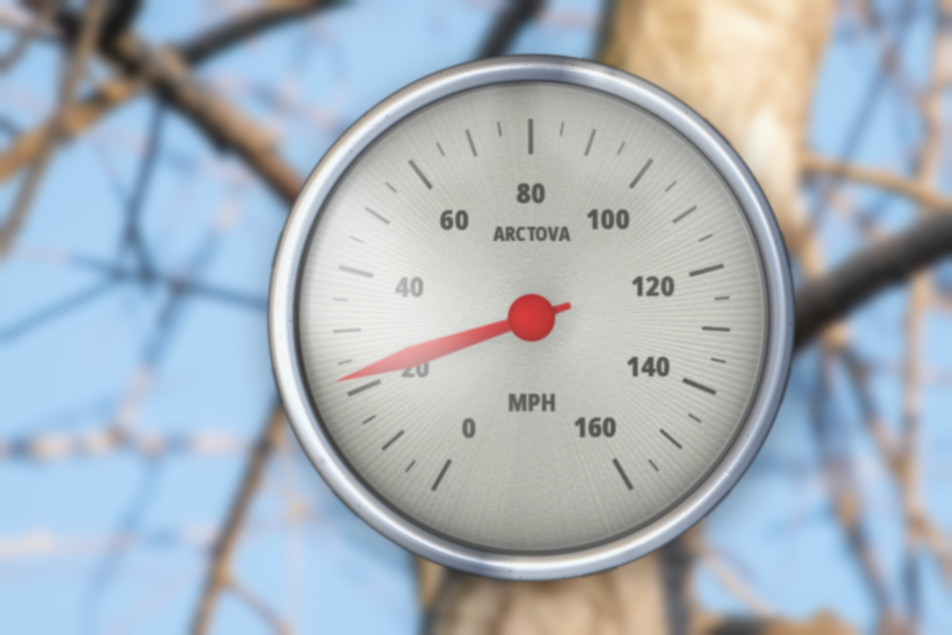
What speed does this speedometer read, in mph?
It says 22.5 mph
